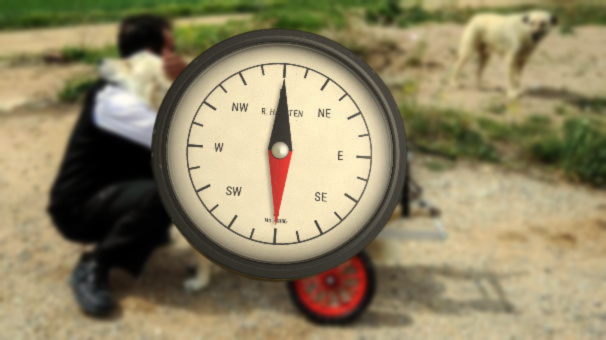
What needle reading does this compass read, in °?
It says 180 °
